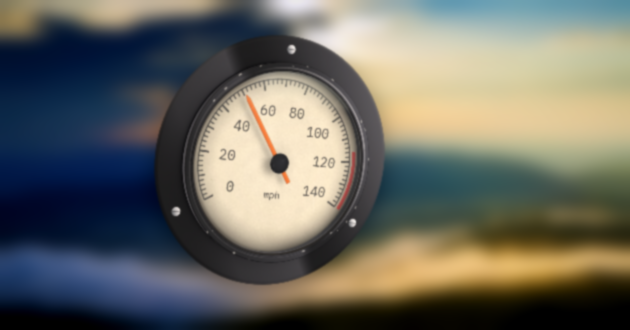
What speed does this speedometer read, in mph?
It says 50 mph
